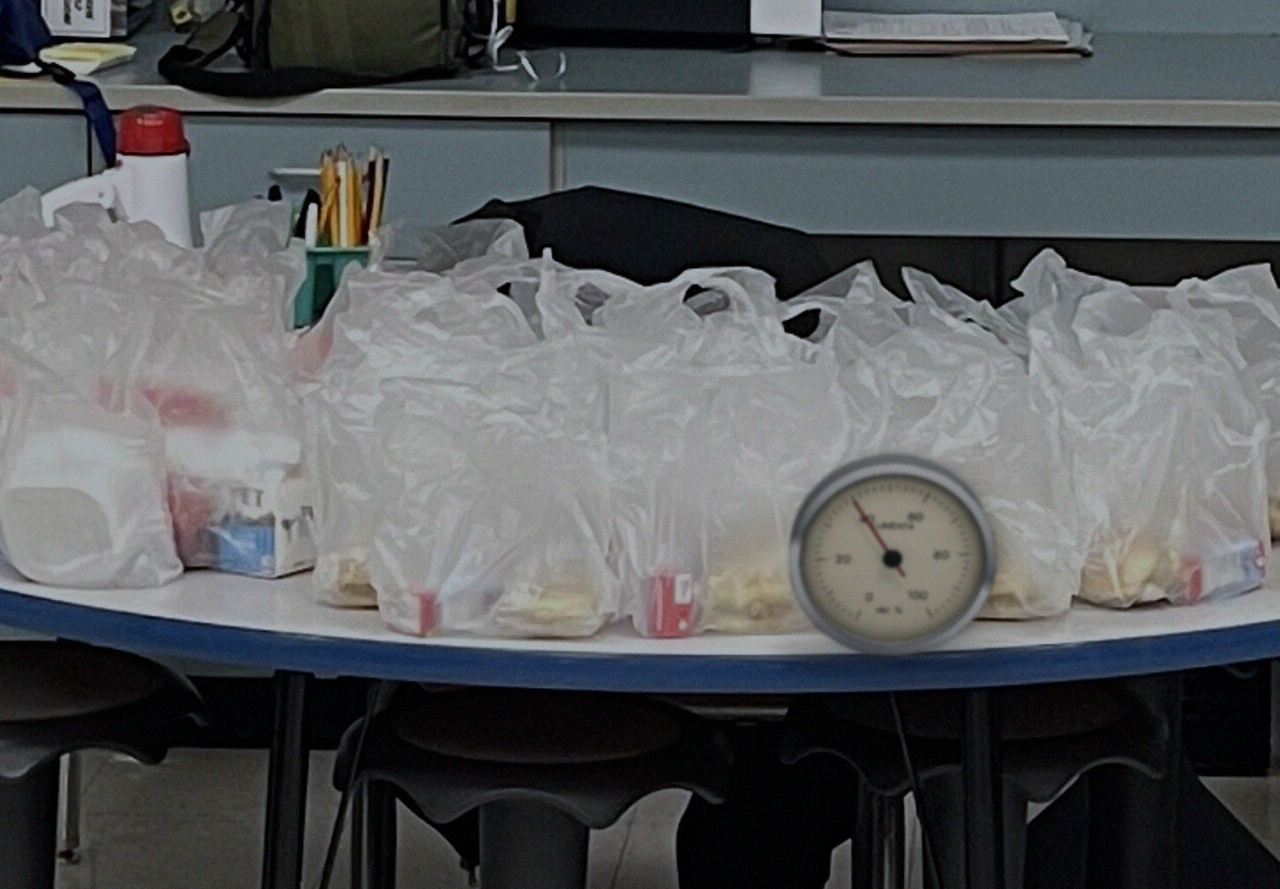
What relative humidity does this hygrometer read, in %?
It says 40 %
